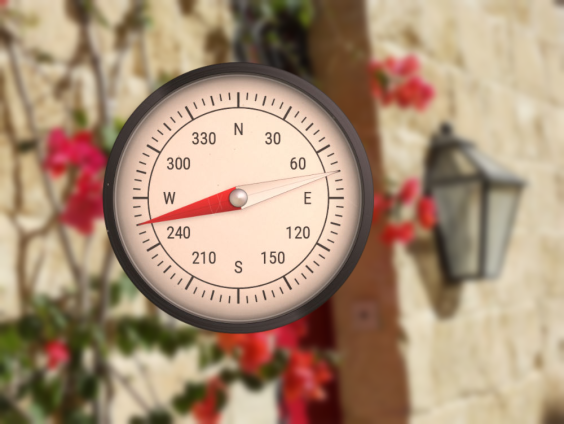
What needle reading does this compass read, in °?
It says 255 °
